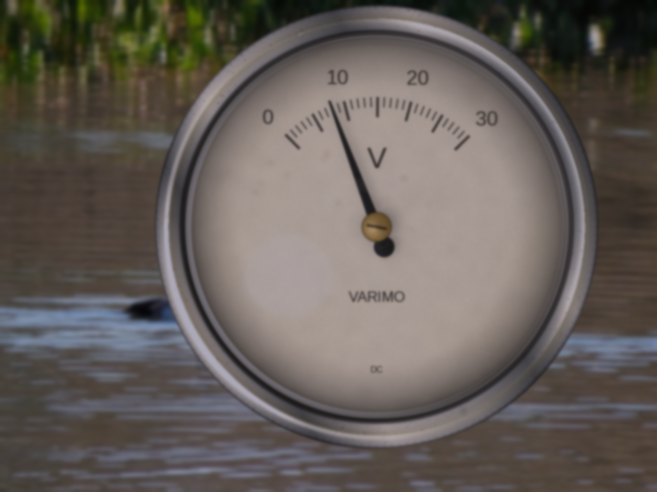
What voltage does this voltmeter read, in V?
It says 8 V
